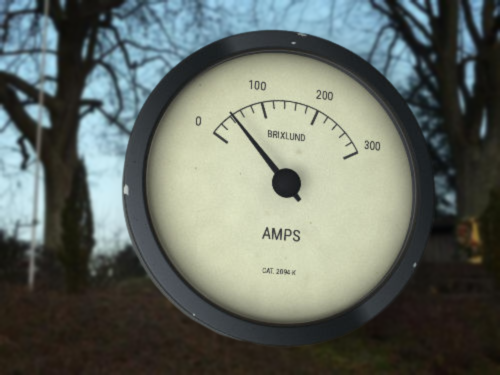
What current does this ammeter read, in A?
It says 40 A
